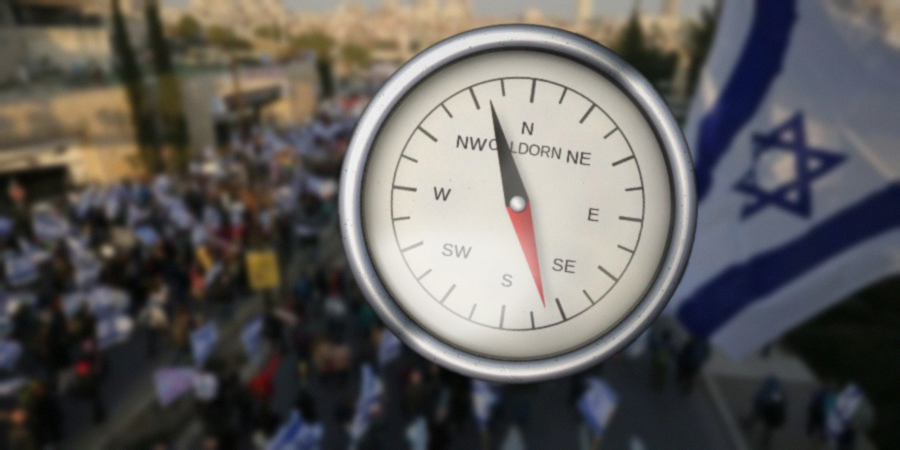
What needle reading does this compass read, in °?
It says 157.5 °
